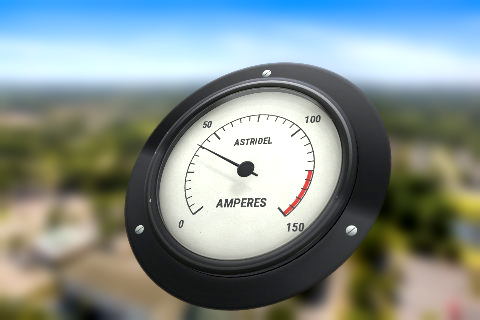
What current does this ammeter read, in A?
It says 40 A
